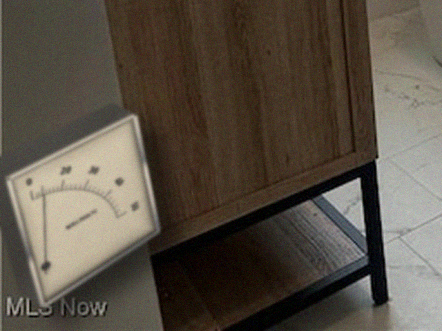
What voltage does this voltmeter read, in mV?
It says 10 mV
